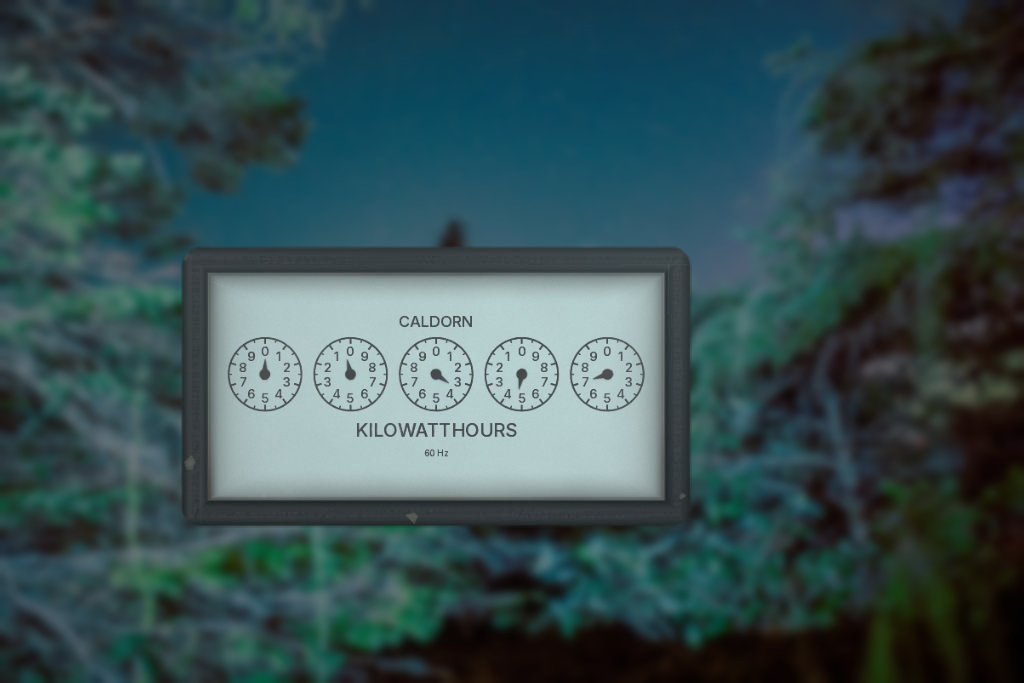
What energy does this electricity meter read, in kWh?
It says 347 kWh
